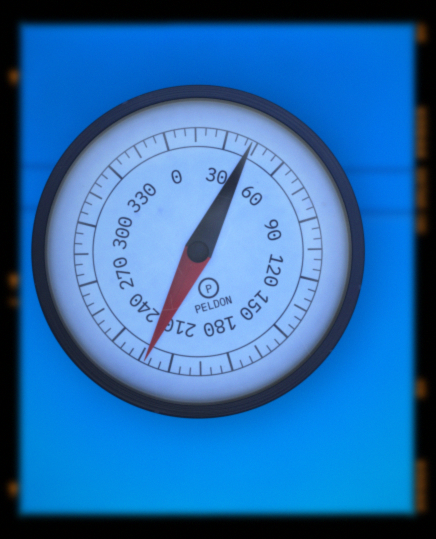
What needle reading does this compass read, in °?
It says 222.5 °
